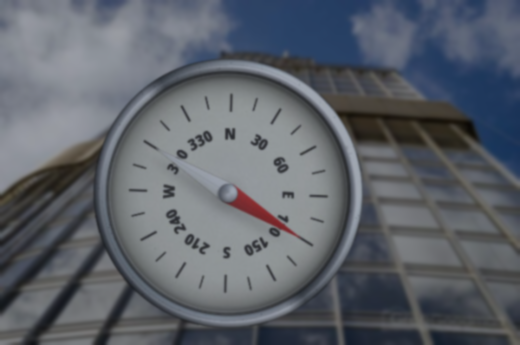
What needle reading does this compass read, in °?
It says 120 °
